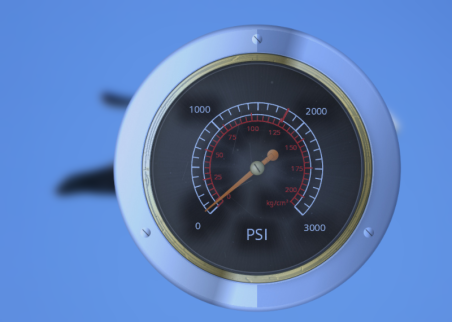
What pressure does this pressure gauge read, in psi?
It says 50 psi
